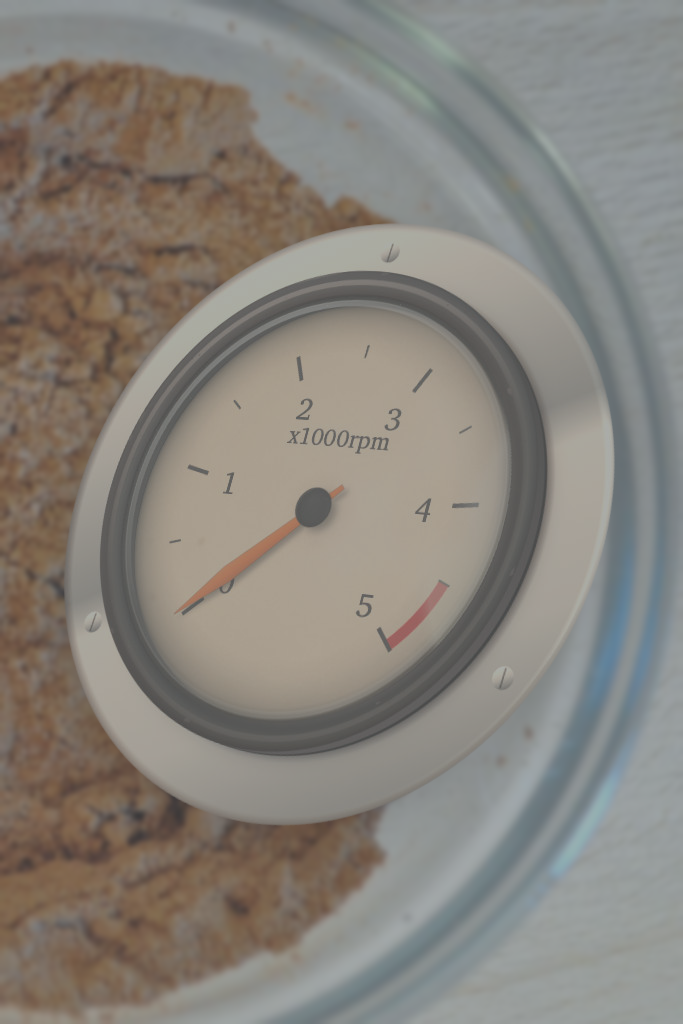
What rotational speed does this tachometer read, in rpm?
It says 0 rpm
